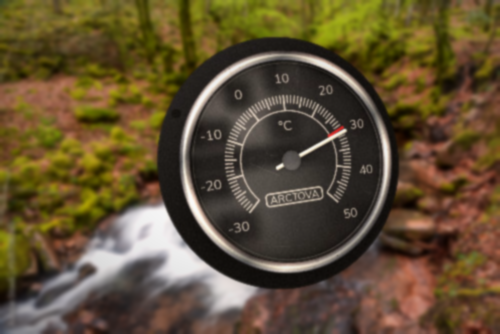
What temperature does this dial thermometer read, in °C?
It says 30 °C
